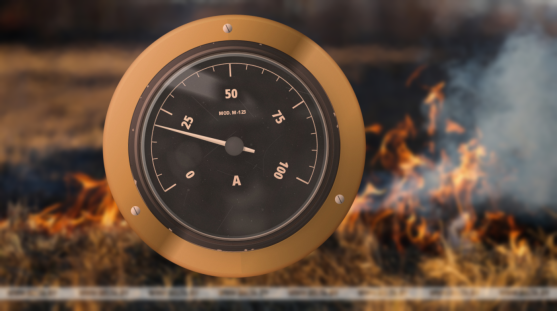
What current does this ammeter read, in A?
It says 20 A
